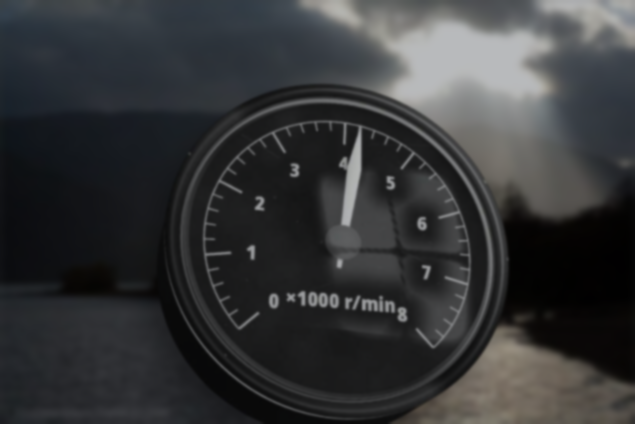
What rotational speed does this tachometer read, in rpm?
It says 4200 rpm
